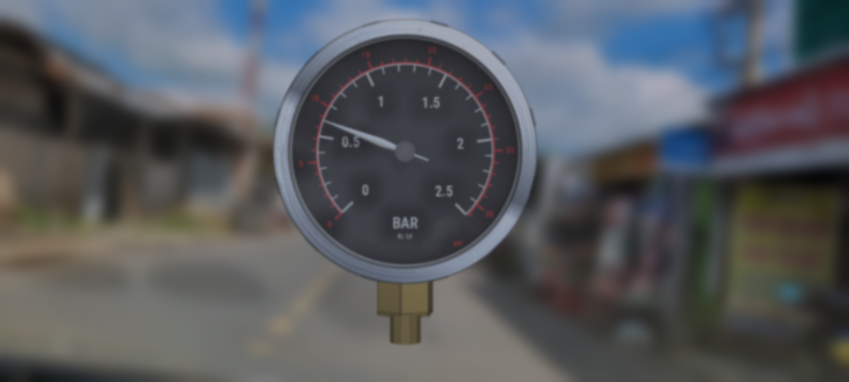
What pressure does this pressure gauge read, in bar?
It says 0.6 bar
